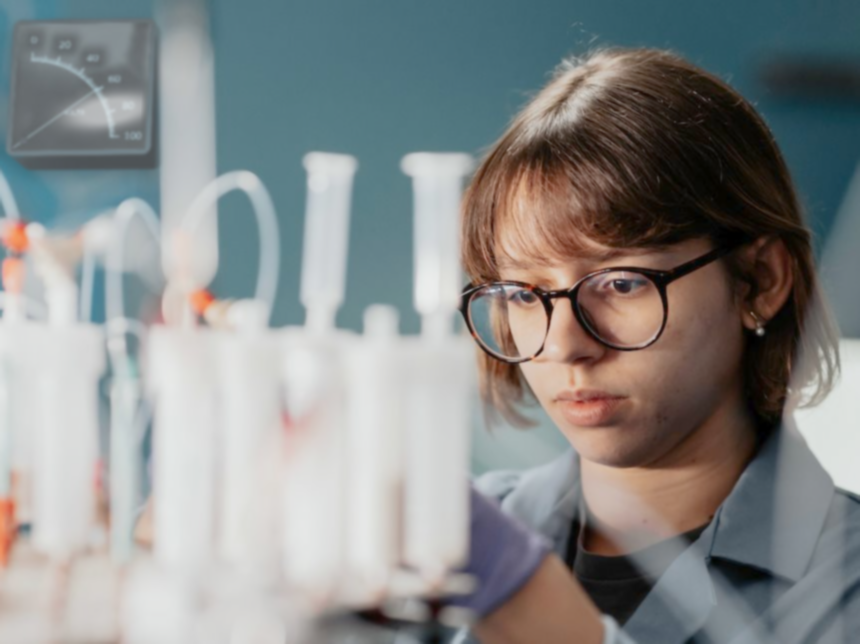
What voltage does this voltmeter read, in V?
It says 60 V
